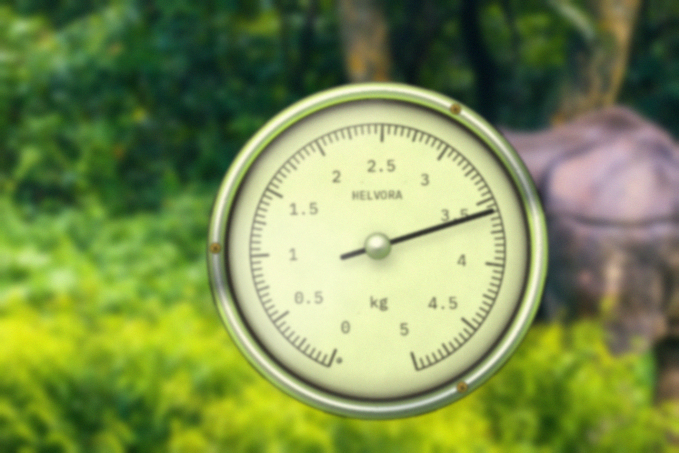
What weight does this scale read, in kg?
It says 3.6 kg
